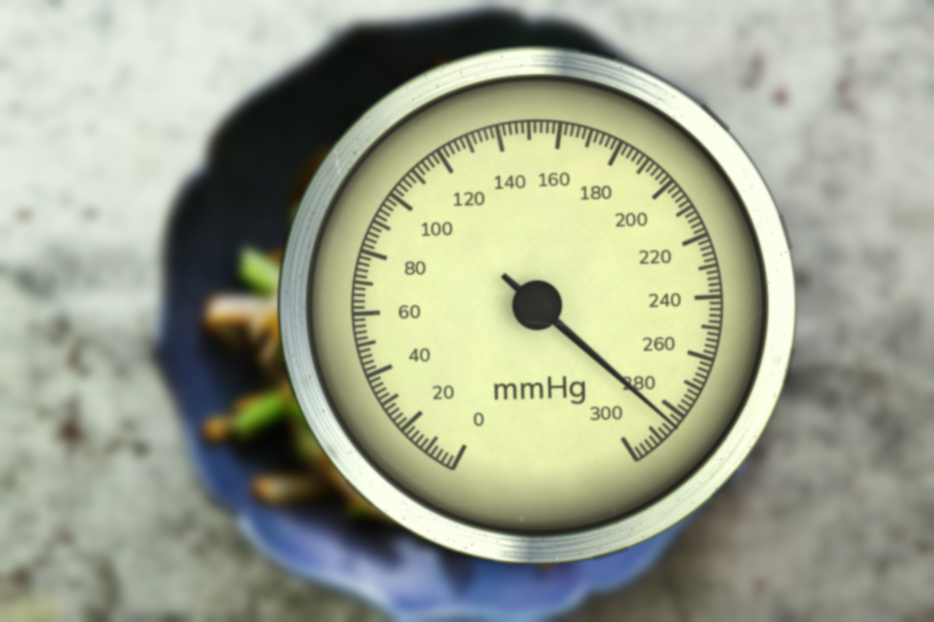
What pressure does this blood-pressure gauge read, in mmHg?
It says 284 mmHg
